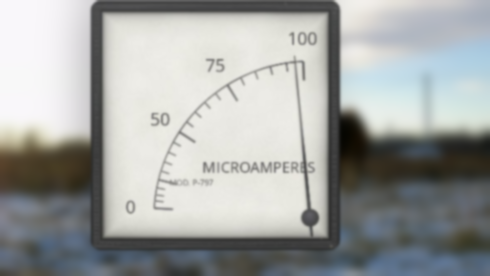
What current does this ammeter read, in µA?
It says 97.5 µA
